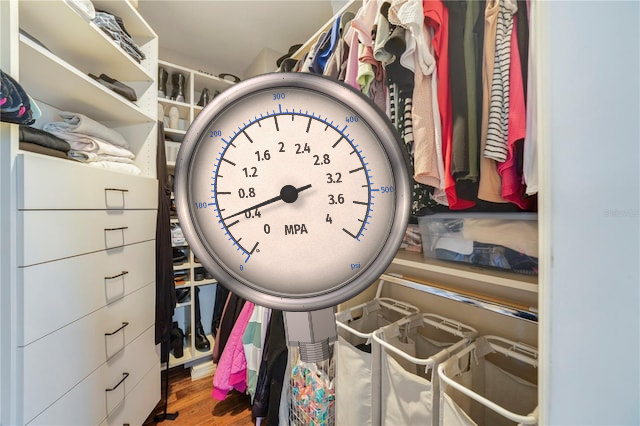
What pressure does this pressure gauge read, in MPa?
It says 0.5 MPa
